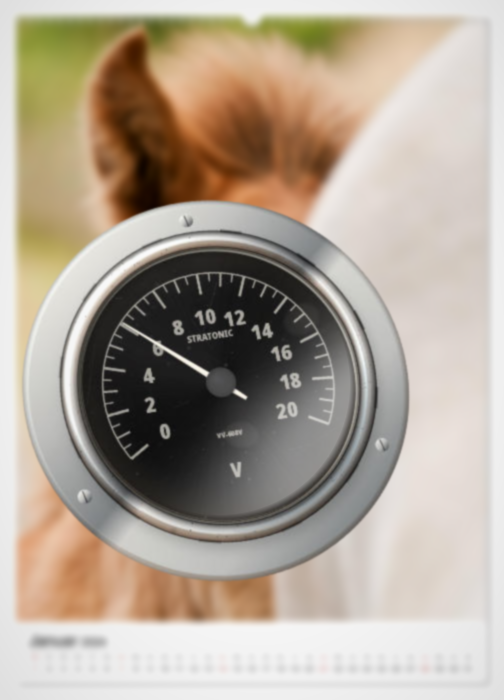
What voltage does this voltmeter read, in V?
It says 6 V
